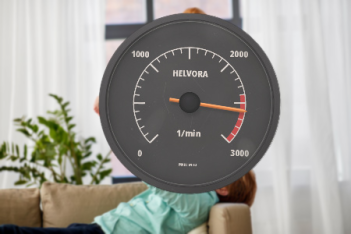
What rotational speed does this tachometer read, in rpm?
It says 2600 rpm
